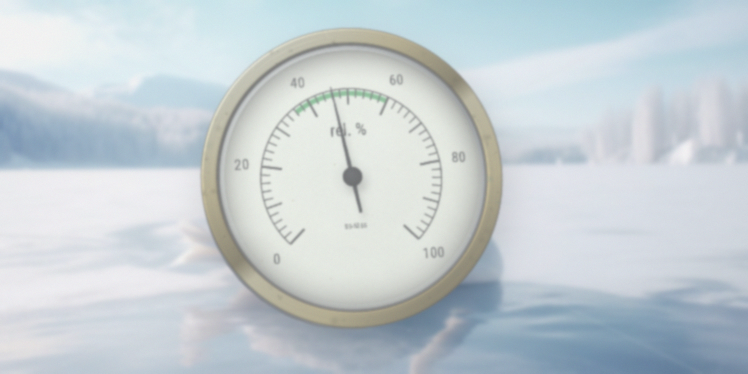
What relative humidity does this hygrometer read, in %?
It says 46 %
